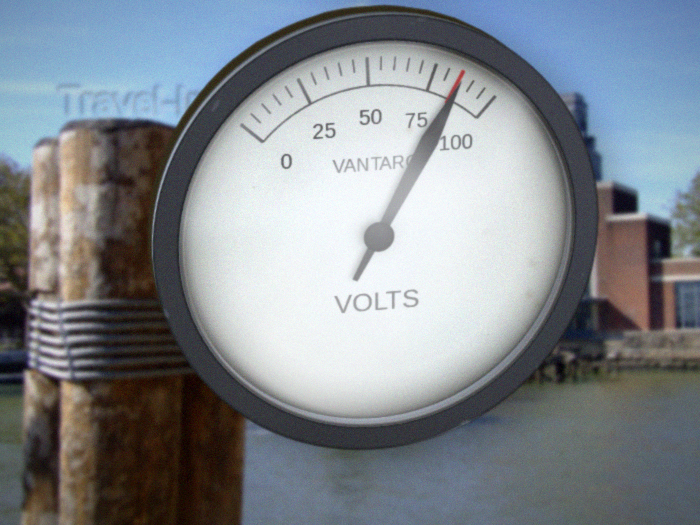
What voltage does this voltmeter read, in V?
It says 85 V
